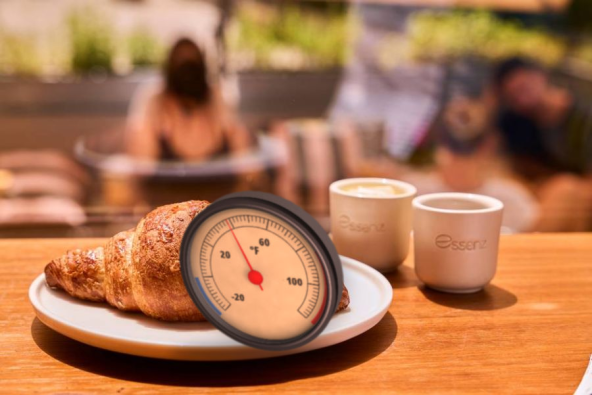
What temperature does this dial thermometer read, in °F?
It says 40 °F
